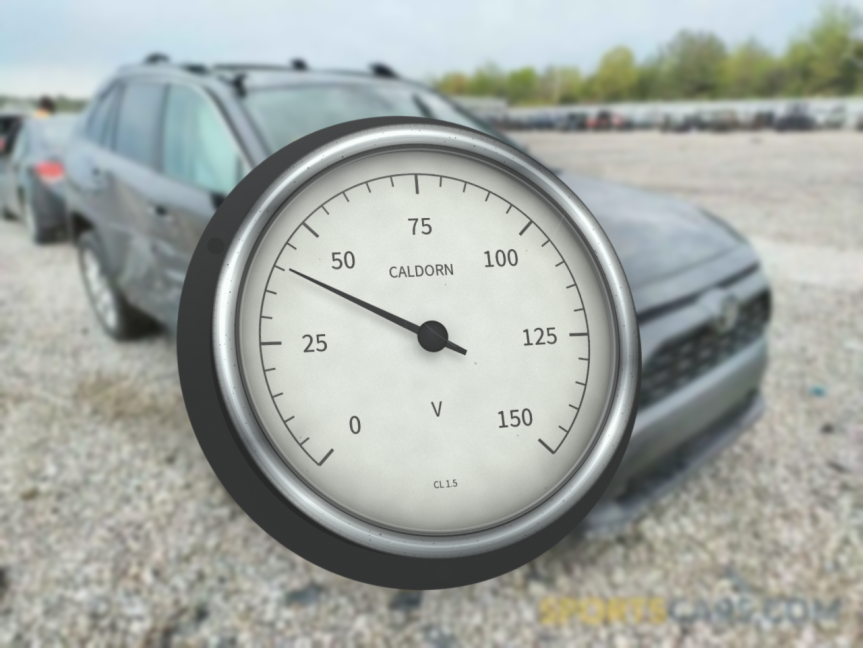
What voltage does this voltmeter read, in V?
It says 40 V
